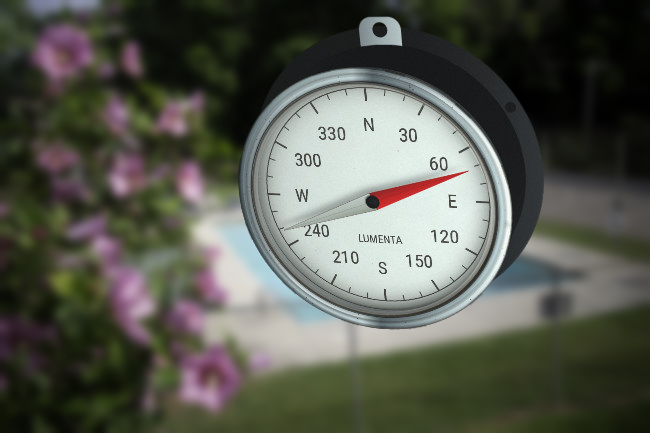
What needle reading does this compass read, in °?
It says 70 °
